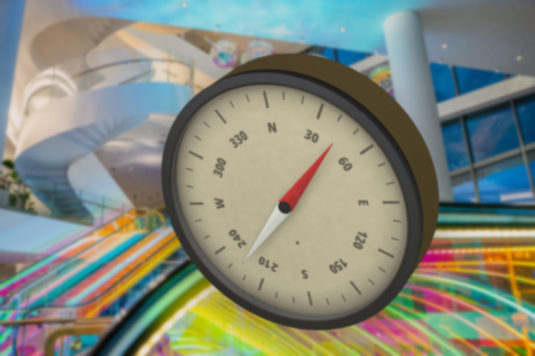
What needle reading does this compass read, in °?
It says 45 °
